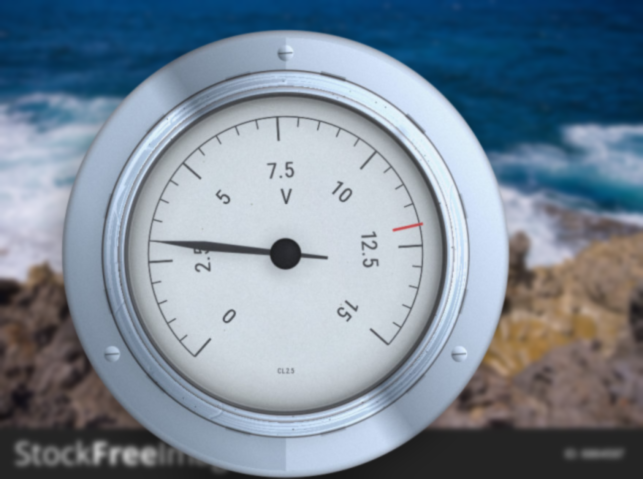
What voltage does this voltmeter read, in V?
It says 3 V
